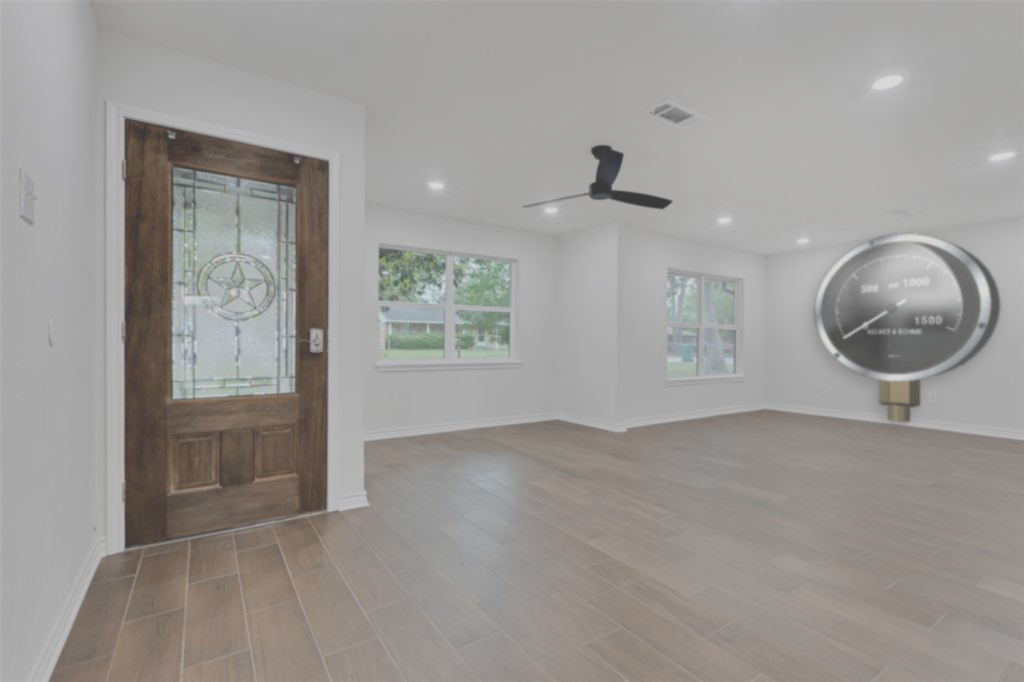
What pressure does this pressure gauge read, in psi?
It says 0 psi
